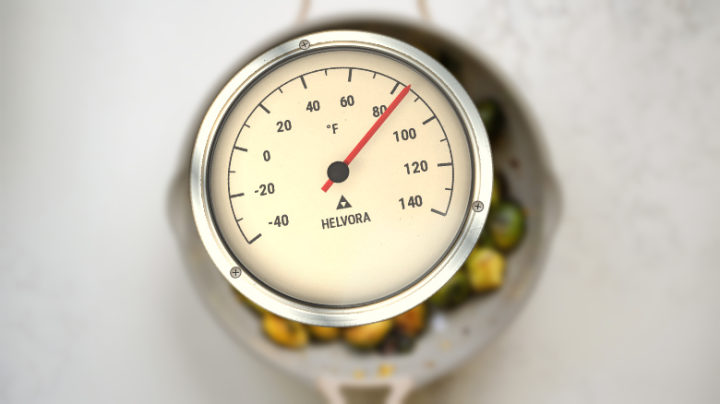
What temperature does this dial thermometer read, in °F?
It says 85 °F
